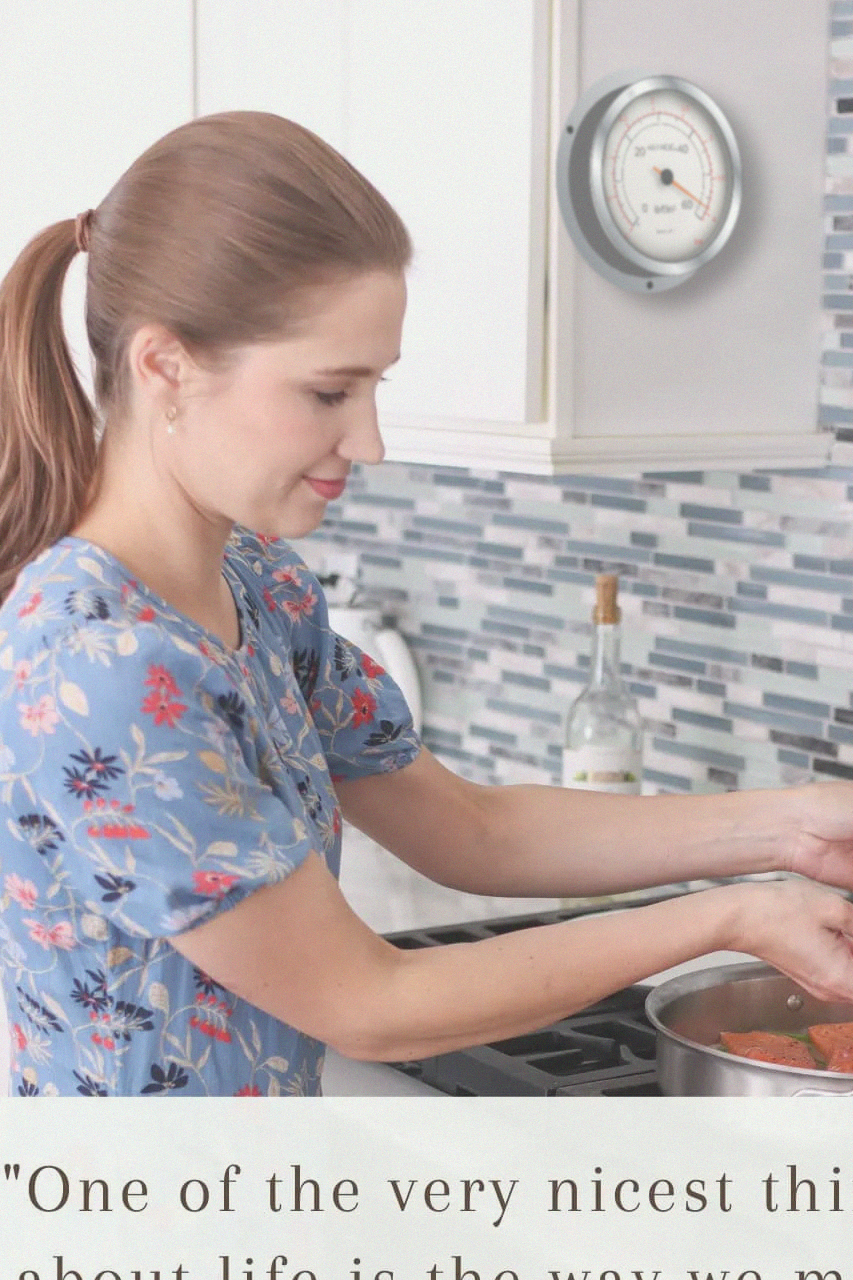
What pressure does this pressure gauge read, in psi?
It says 57.5 psi
